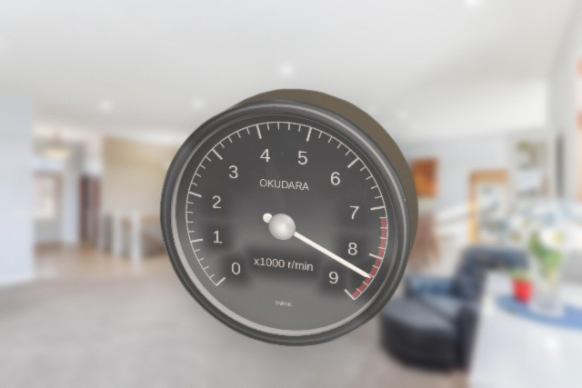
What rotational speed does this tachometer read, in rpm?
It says 8400 rpm
